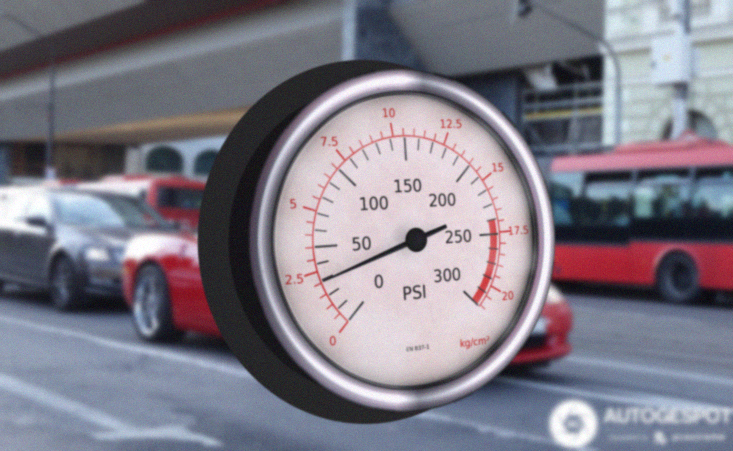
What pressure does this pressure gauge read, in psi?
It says 30 psi
